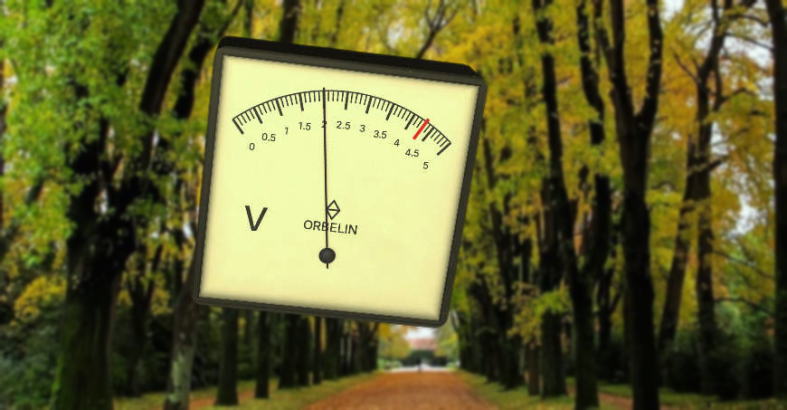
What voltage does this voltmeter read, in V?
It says 2 V
